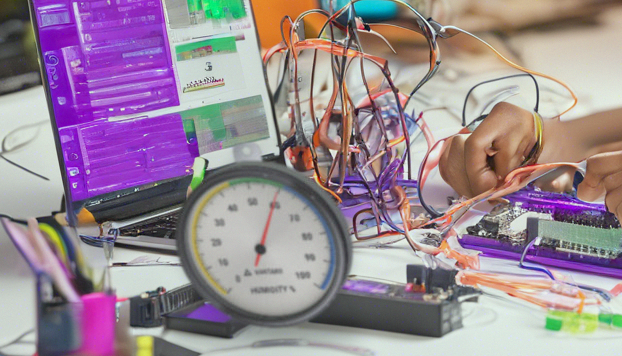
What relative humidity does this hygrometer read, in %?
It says 60 %
